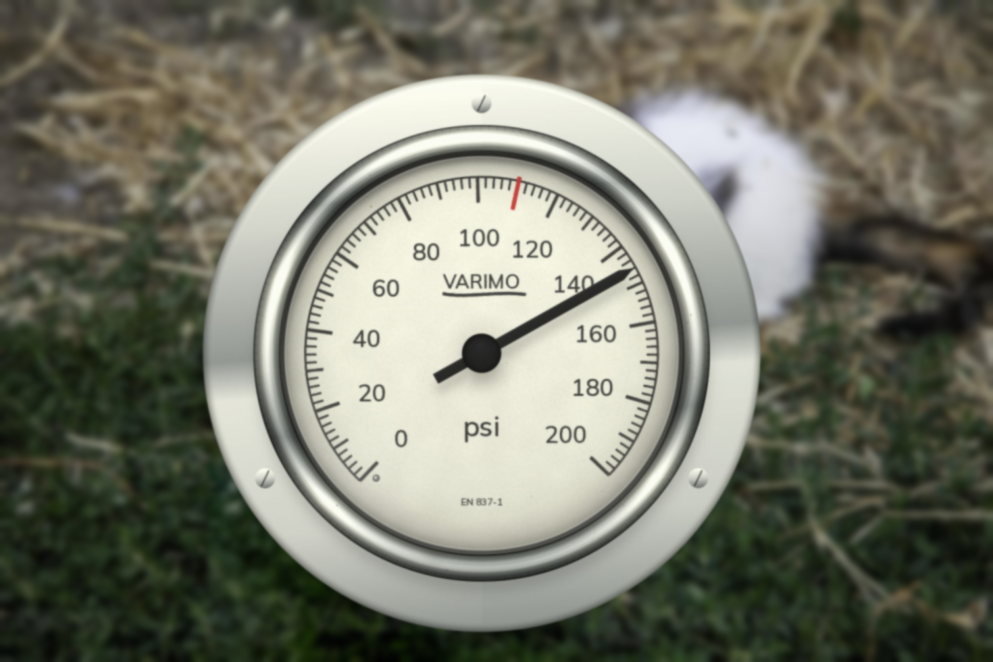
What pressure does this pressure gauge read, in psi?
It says 146 psi
